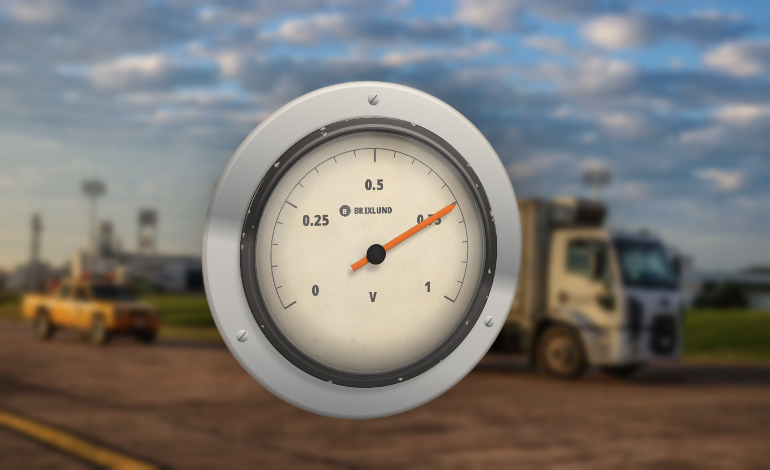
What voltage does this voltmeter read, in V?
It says 0.75 V
